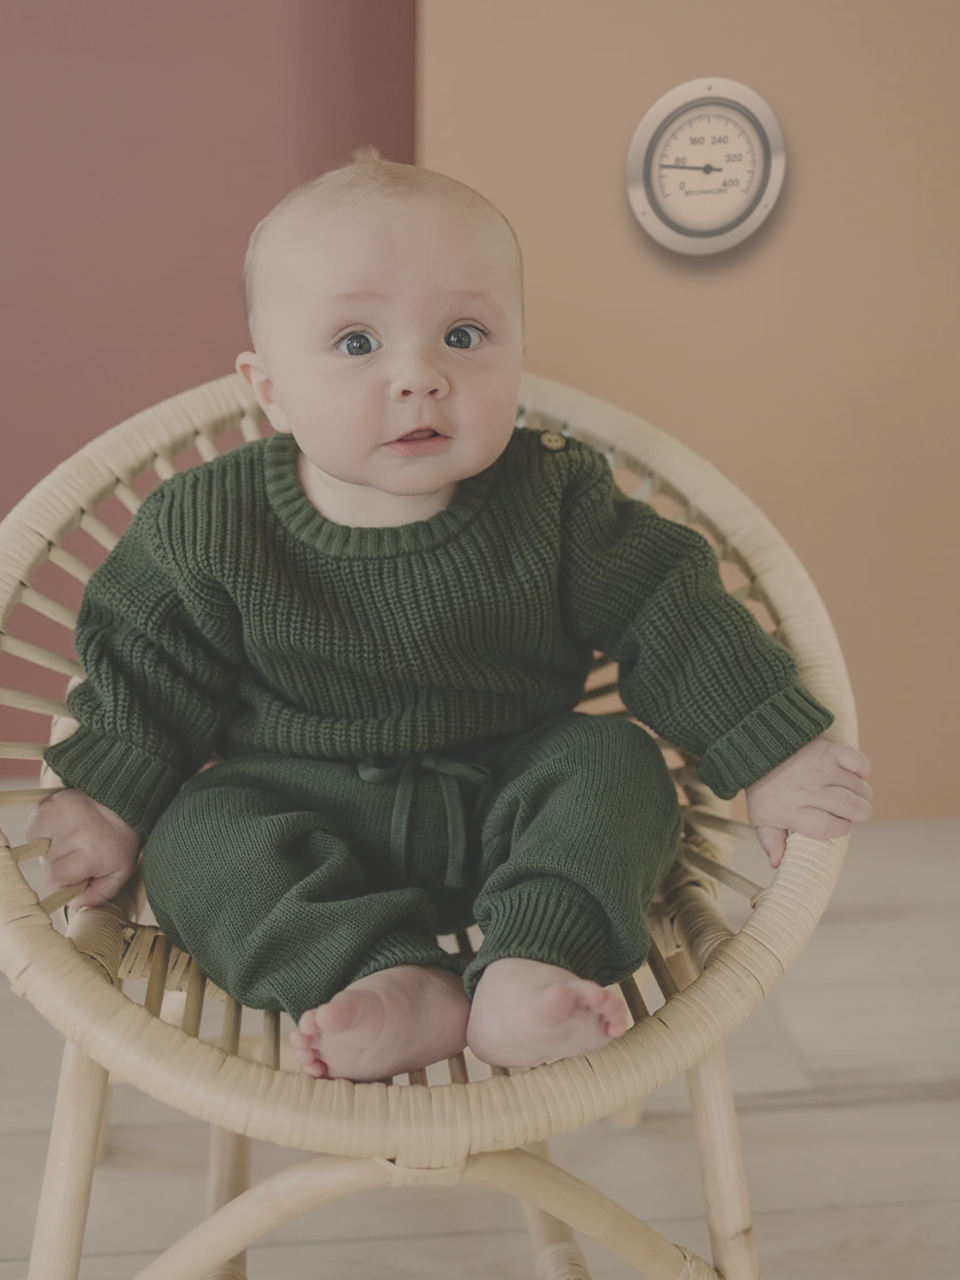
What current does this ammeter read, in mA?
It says 60 mA
